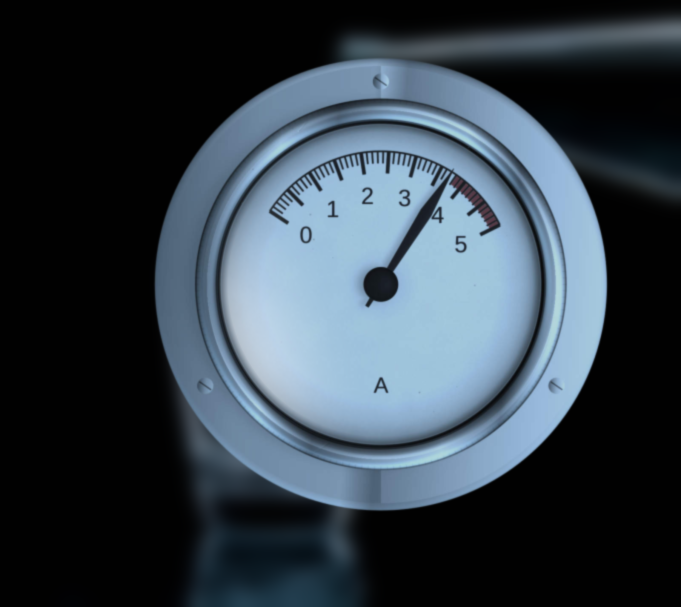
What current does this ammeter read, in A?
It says 3.7 A
